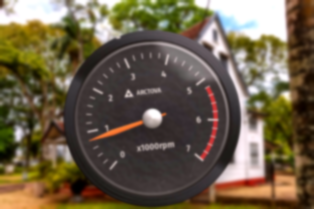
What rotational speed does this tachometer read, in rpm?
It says 800 rpm
